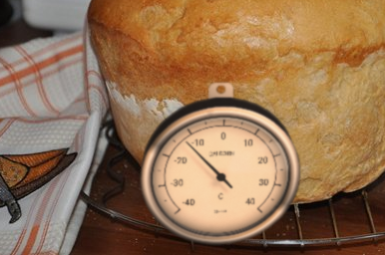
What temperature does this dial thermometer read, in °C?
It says -12.5 °C
